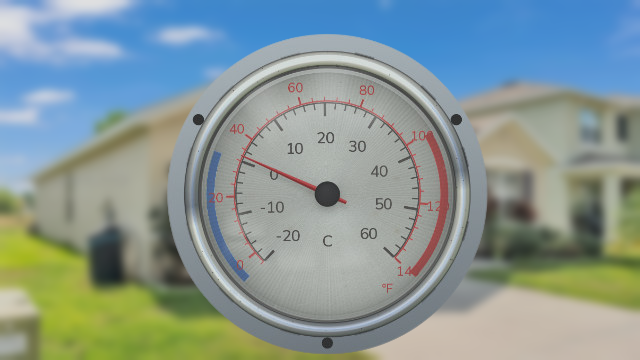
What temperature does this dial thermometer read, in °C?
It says 1 °C
